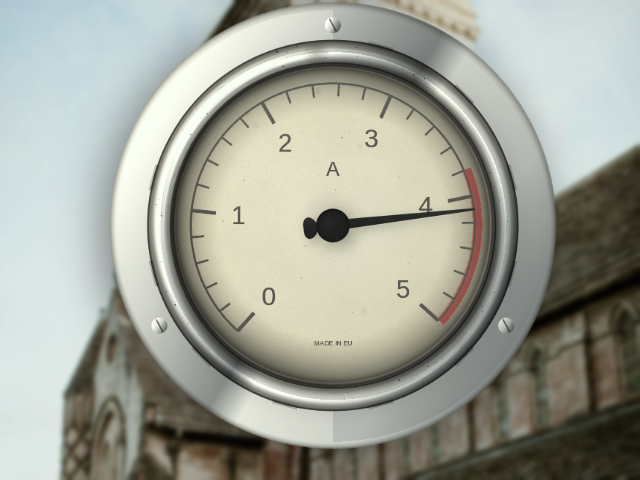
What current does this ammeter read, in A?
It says 4.1 A
